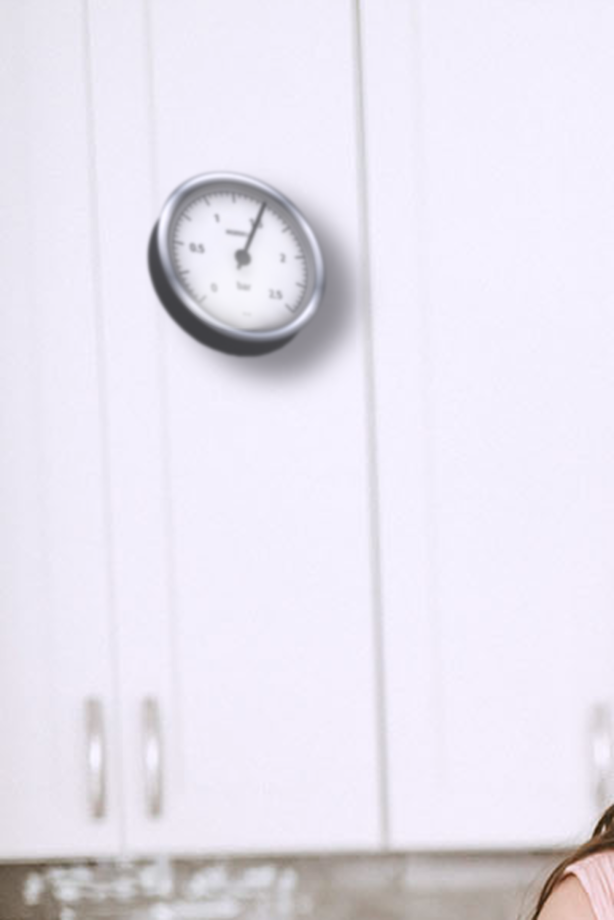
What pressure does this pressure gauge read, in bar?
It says 1.5 bar
